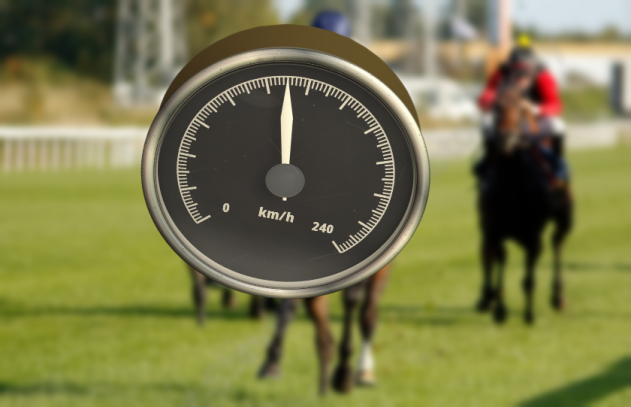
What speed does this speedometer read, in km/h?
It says 110 km/h
